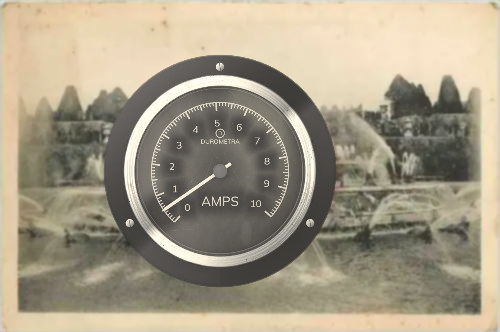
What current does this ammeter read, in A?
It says 0.5 A
